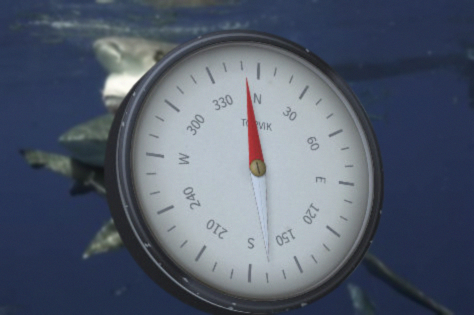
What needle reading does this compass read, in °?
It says 350 °
